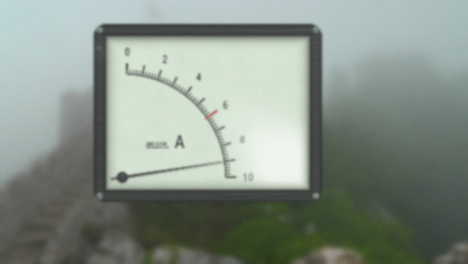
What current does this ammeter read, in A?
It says 9 A
